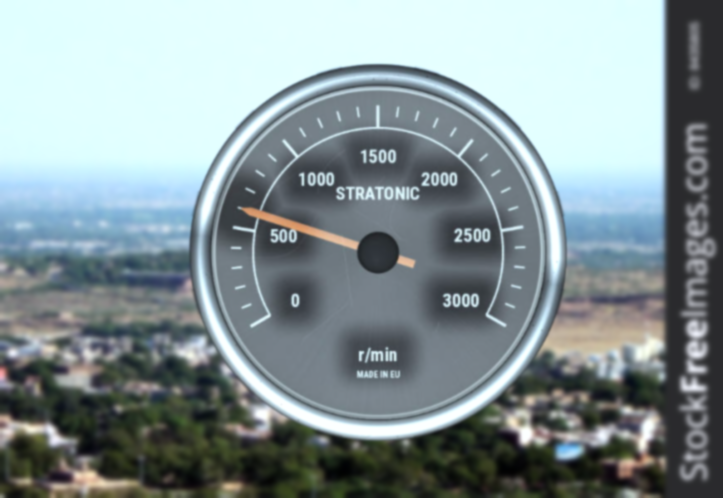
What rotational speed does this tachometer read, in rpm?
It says 600 rpm
